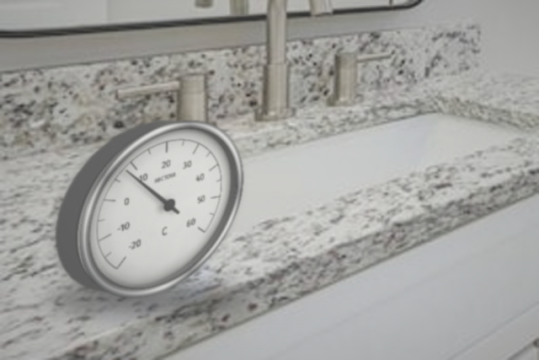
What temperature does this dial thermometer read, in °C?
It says 7.5 °C
